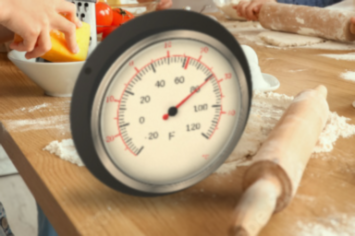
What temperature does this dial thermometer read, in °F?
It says 80 °F
